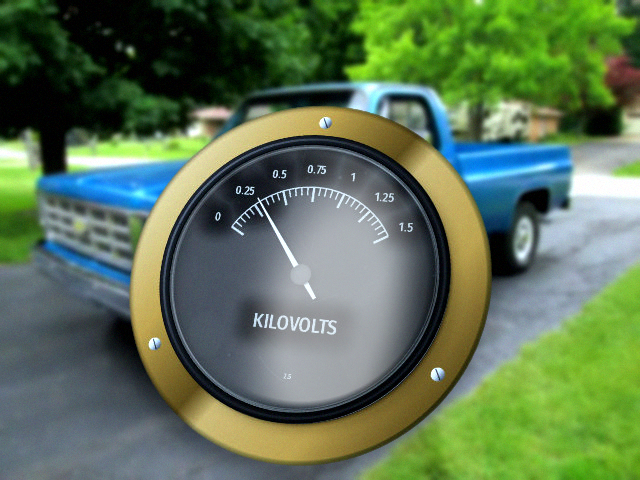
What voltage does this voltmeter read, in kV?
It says 0.3 kV
